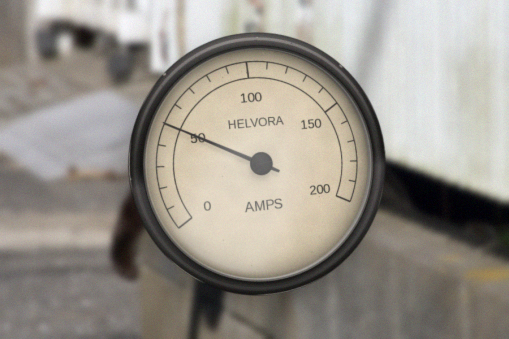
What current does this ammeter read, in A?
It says 50 A
